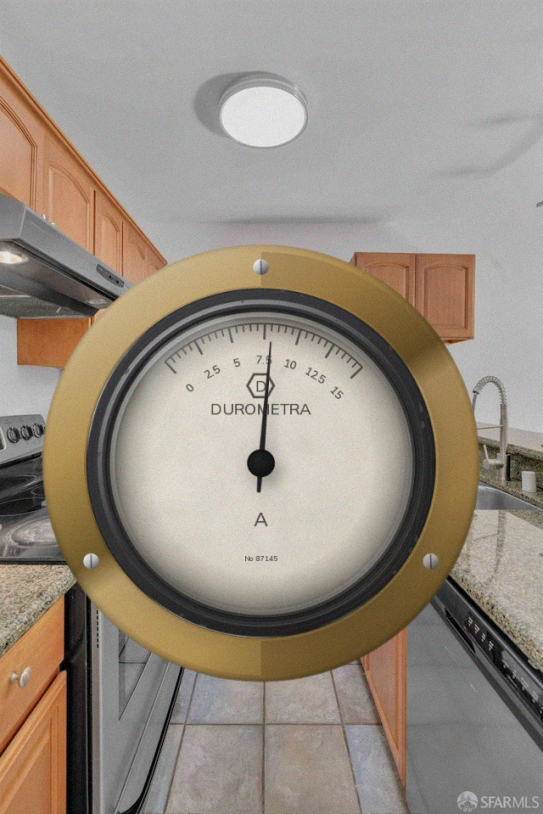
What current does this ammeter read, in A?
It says 8 A
